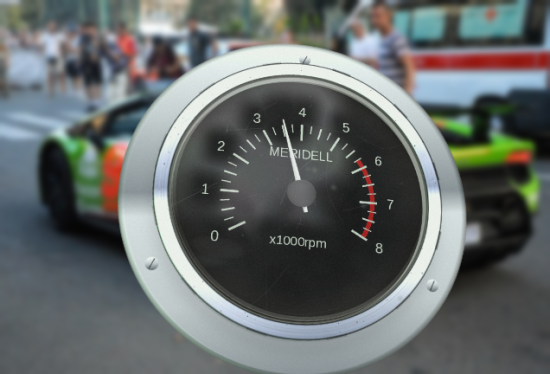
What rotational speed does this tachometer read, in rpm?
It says 3500 rpm
